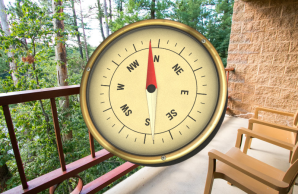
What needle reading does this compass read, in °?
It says 350 °
